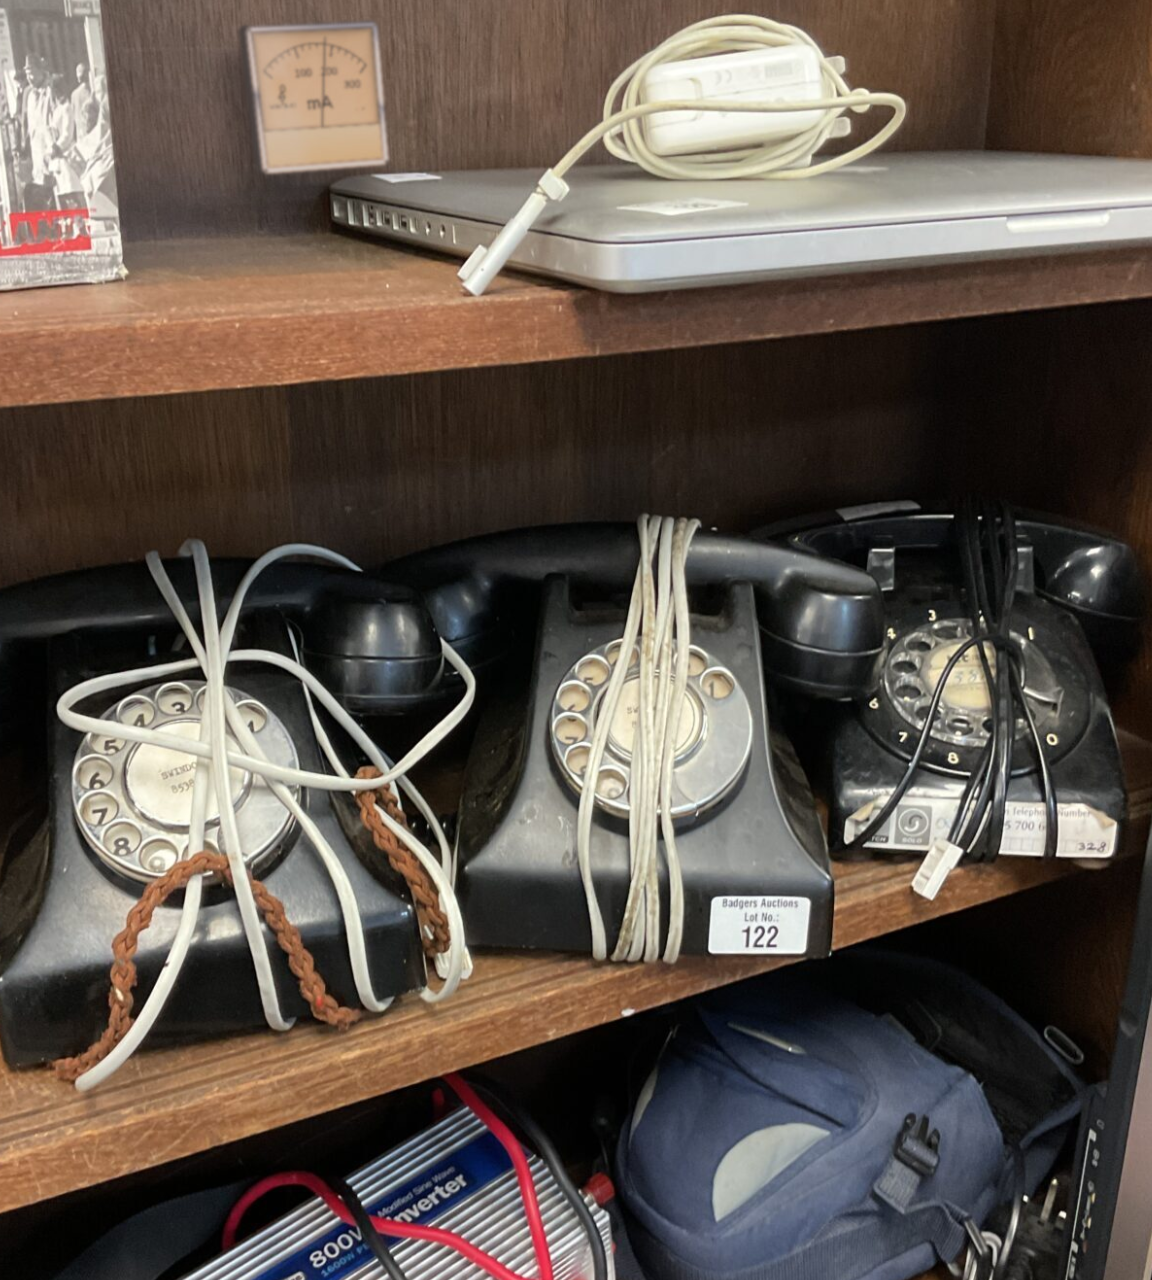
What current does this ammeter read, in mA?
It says 180 mA
